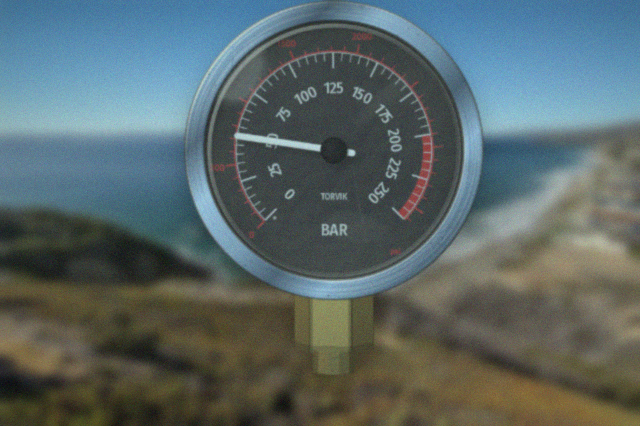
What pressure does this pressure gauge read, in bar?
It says 50 bar
